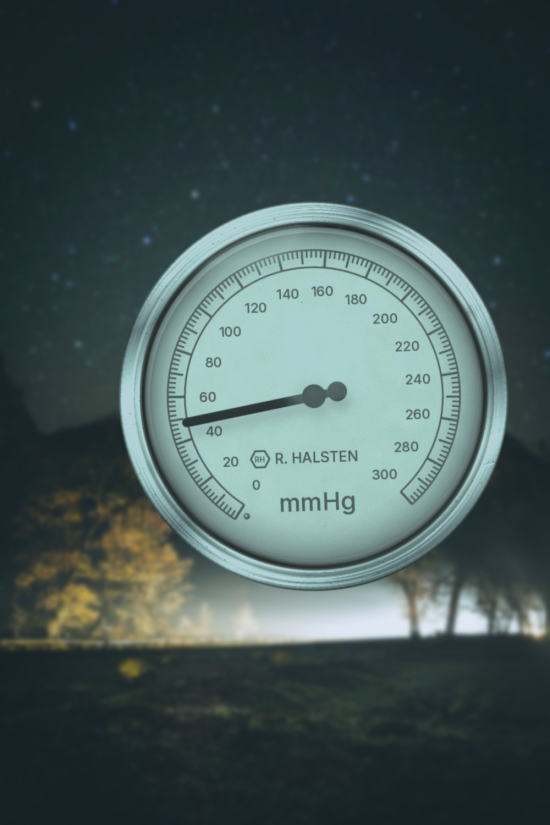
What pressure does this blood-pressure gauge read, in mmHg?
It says 48 mmHg
